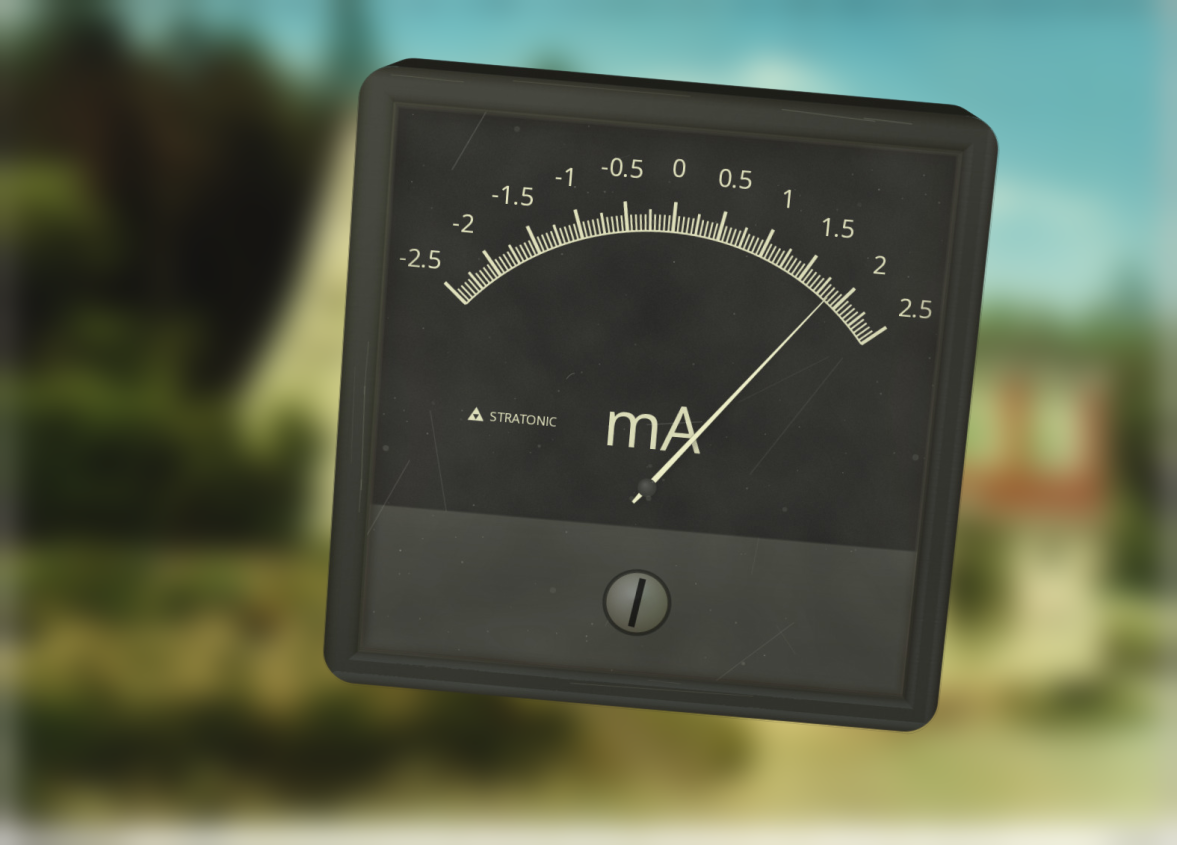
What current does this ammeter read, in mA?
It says 1.85 mA
